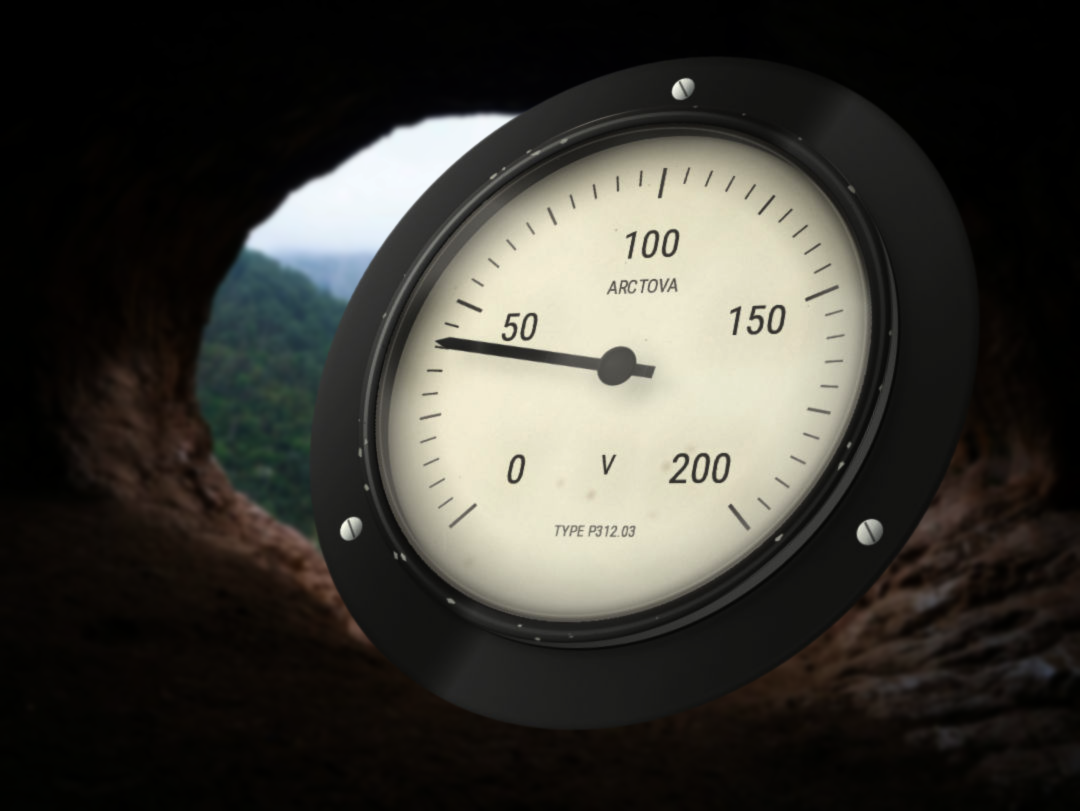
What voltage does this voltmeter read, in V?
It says 40 V
